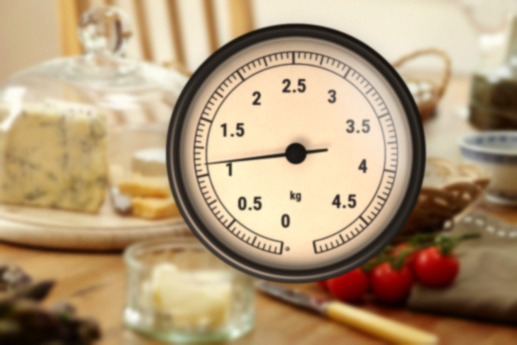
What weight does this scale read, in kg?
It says 1.1 kg
